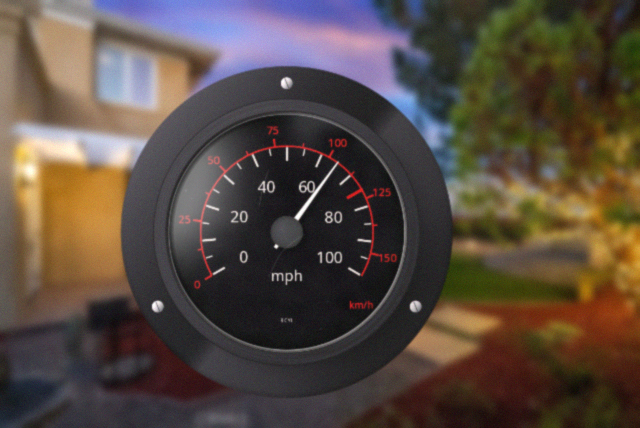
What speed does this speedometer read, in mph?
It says 65 mph
